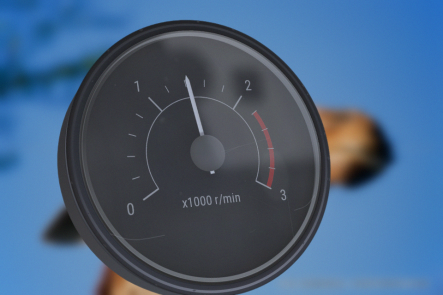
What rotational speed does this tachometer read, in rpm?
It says 1400 rpm
